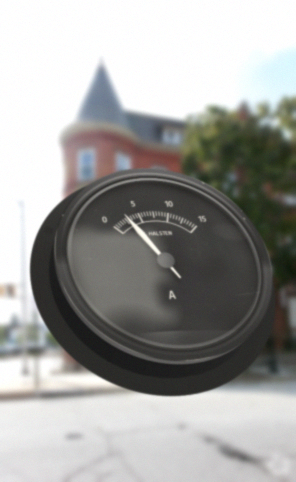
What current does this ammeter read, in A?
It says 2.5 A
